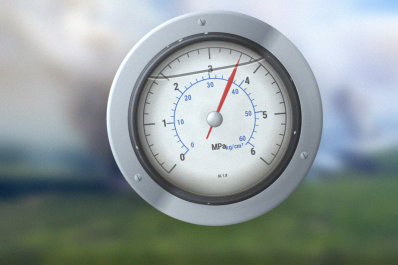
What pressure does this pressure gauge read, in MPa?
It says 3.6 MPa
